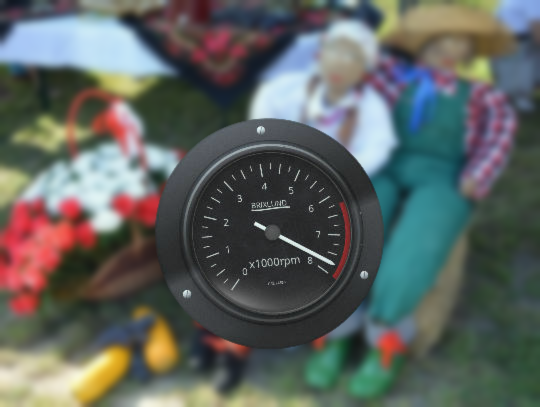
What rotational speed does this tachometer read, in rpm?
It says 7750 rpm
